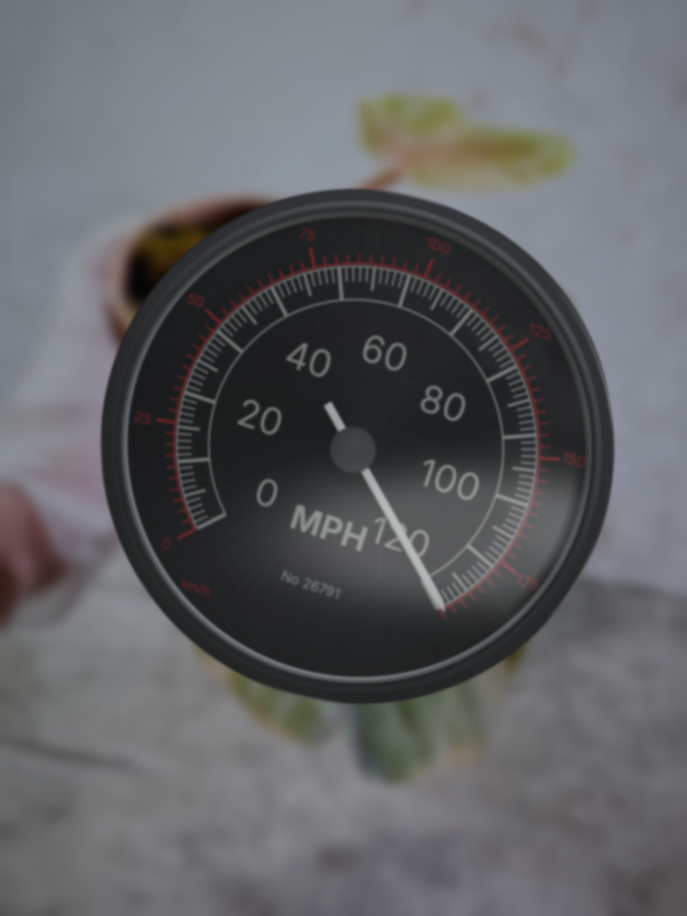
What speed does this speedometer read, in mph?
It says 119 mph
